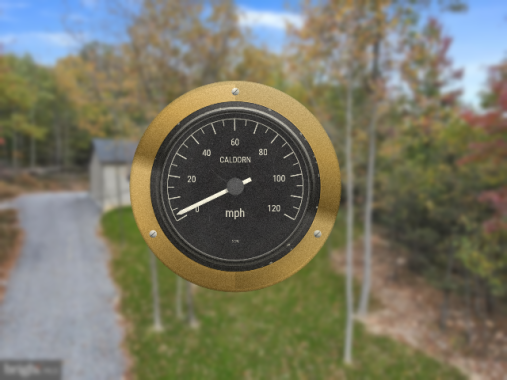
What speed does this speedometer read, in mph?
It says 2.5 mph
